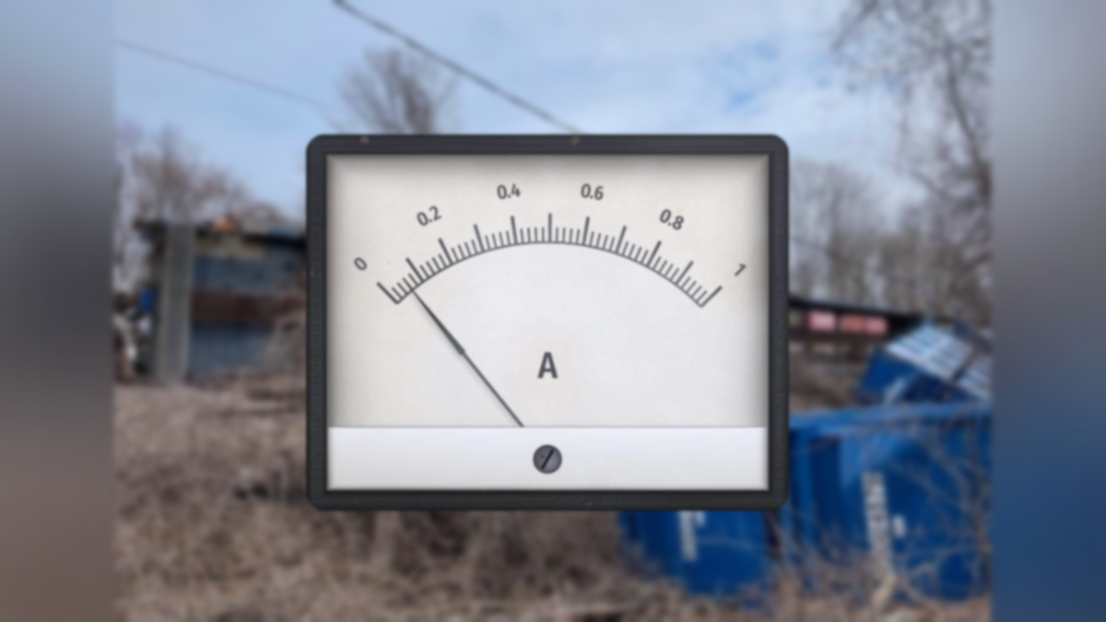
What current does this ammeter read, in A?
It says 0.06 A
